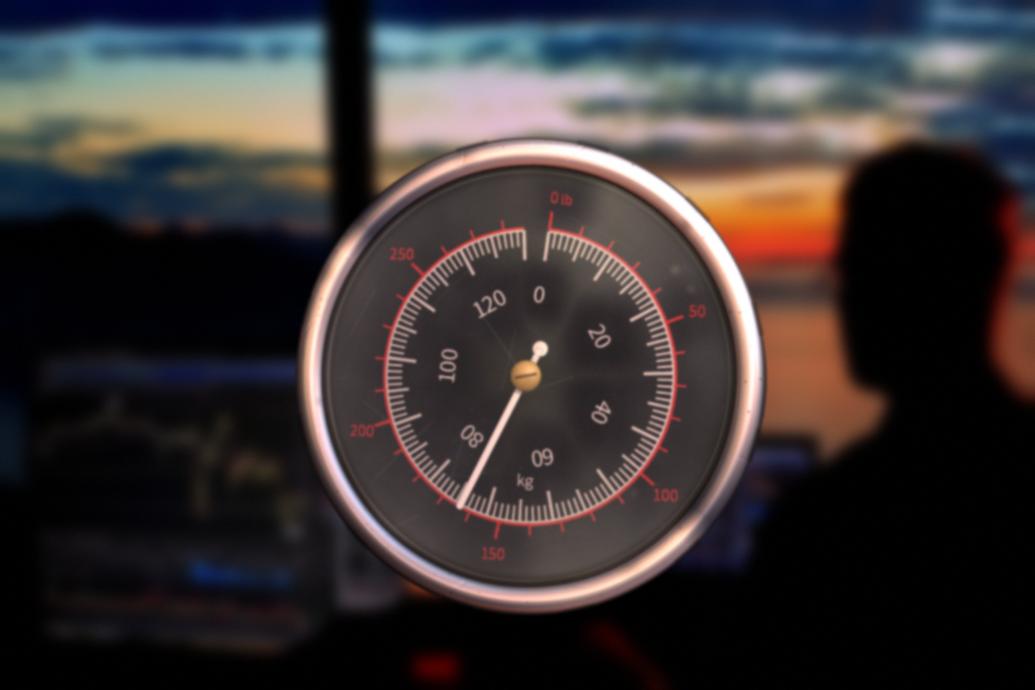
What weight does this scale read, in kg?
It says 74 kg
